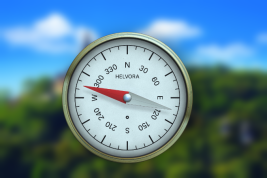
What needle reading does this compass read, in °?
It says 285 °
